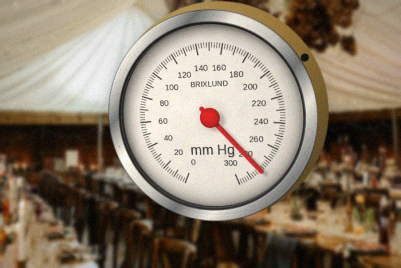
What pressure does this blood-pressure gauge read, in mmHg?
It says 280 mmHg
